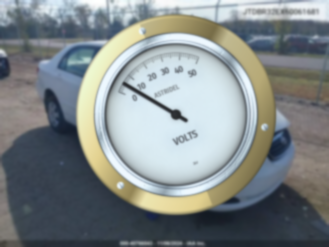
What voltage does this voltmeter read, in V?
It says 5 V
